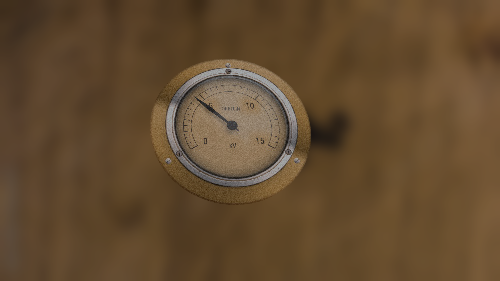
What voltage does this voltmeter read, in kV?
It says 4.5 kV
